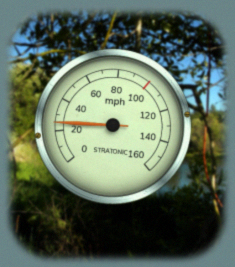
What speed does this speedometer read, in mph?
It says 25 mph
